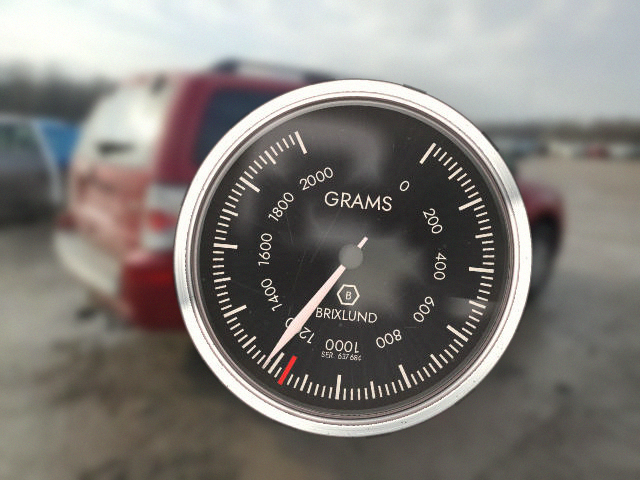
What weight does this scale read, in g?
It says 1220 g
